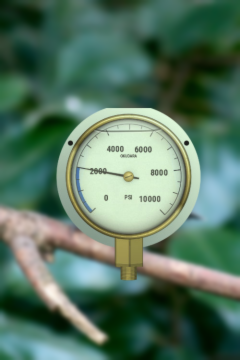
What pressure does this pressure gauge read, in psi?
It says 2000 psi
